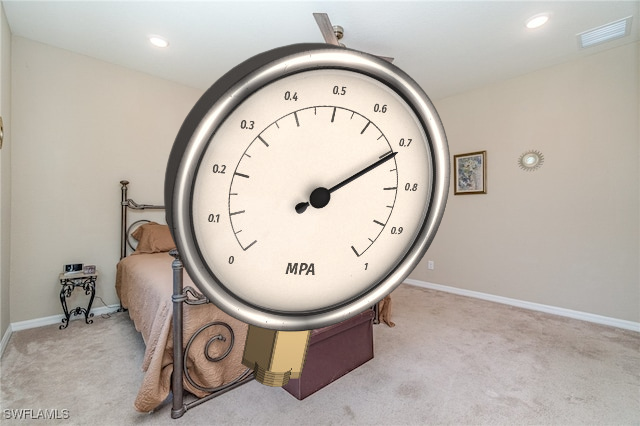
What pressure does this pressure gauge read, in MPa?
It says 0.7 MPa
